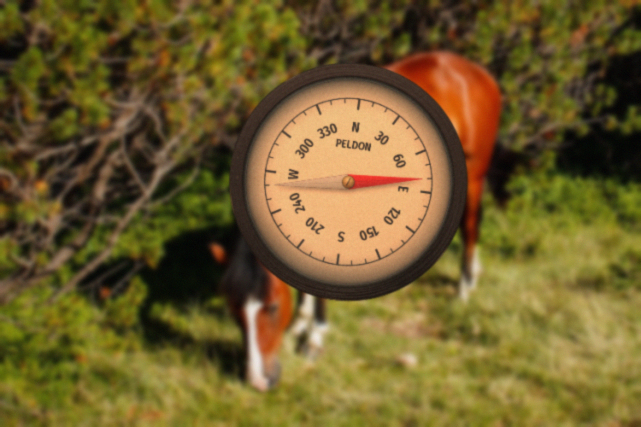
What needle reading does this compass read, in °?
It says 80 °
